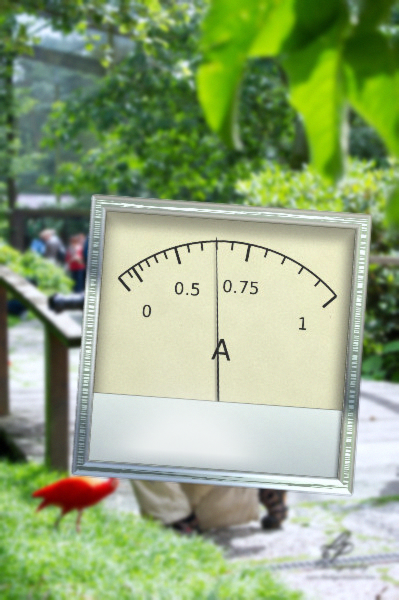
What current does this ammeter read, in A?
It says 0.65 A
